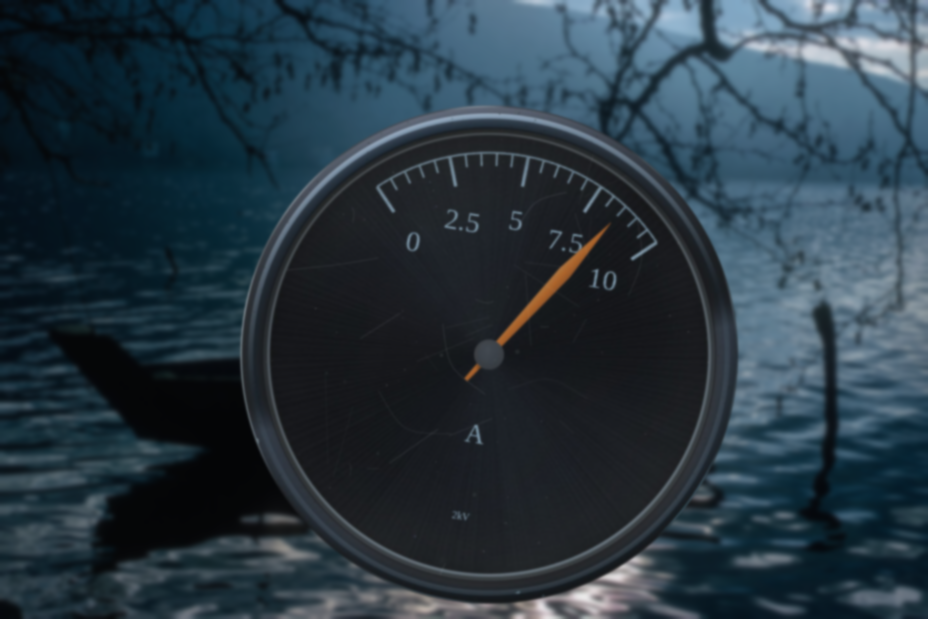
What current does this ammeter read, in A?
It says 8.5 A
